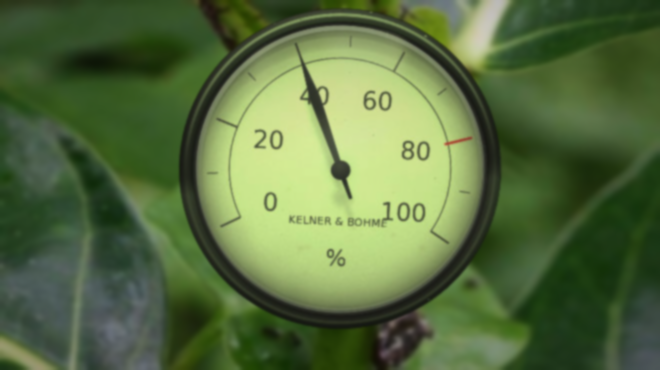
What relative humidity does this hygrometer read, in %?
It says 40 %
